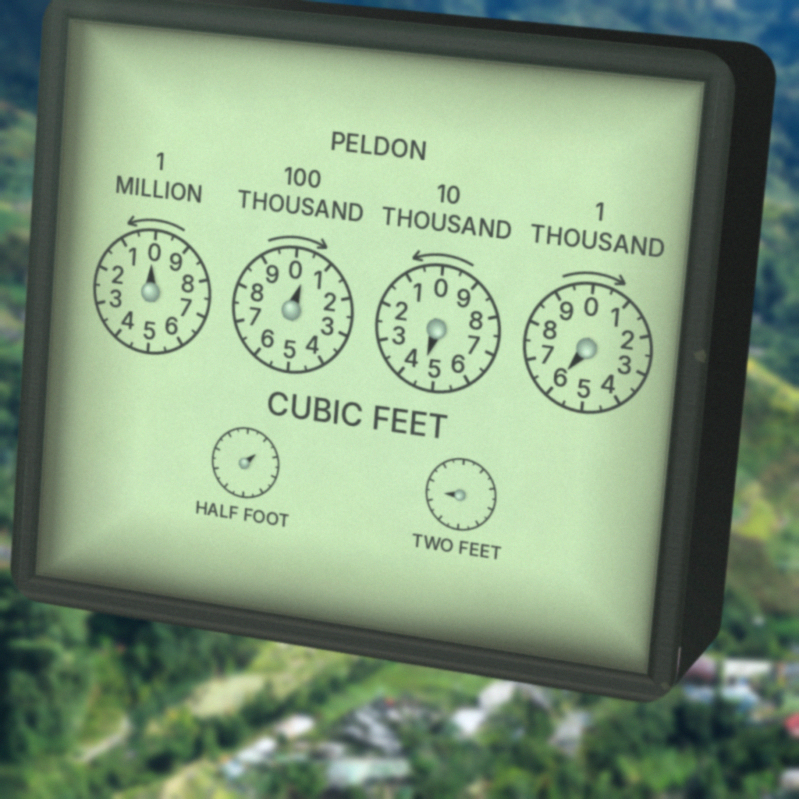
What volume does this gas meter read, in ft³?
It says 4600 ft³
